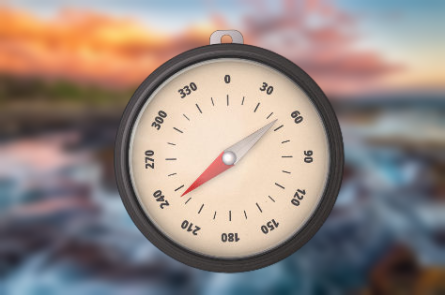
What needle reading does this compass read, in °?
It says 232.5 °
